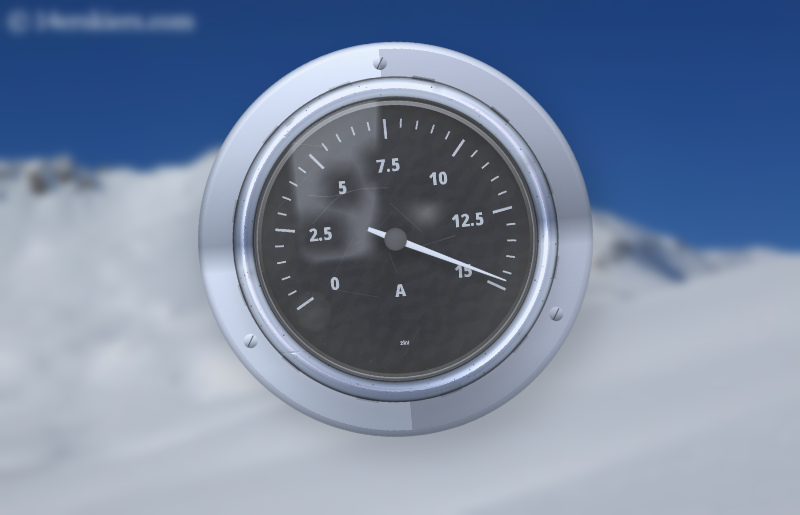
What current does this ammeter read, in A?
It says 14.75 A
